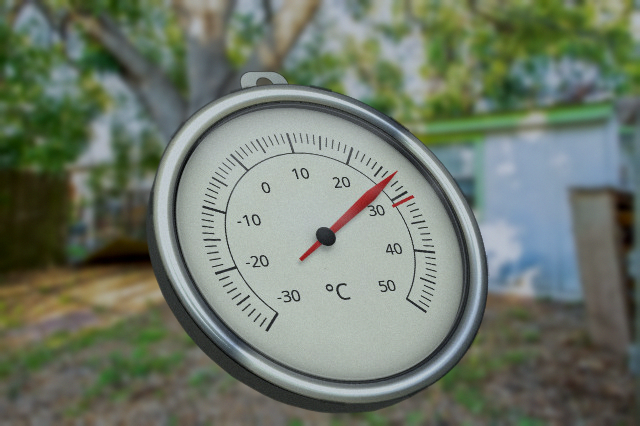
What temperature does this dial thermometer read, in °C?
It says 27 °C
